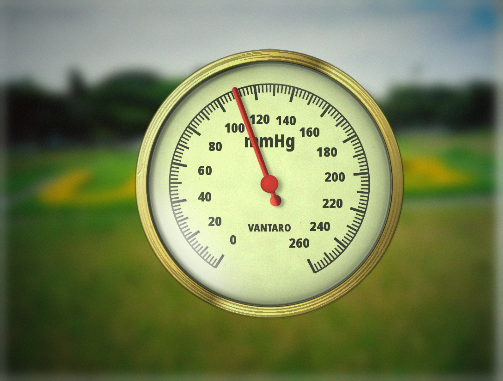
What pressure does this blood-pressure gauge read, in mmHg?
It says 110 mmHg
